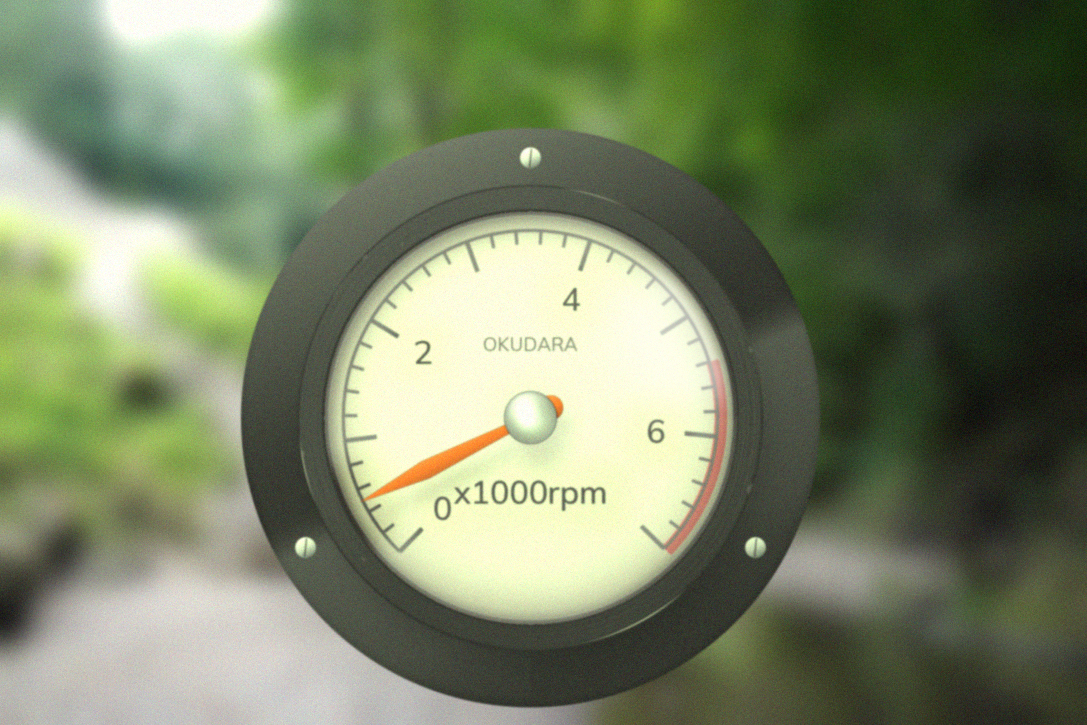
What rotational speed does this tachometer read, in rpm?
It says 500 rpm
